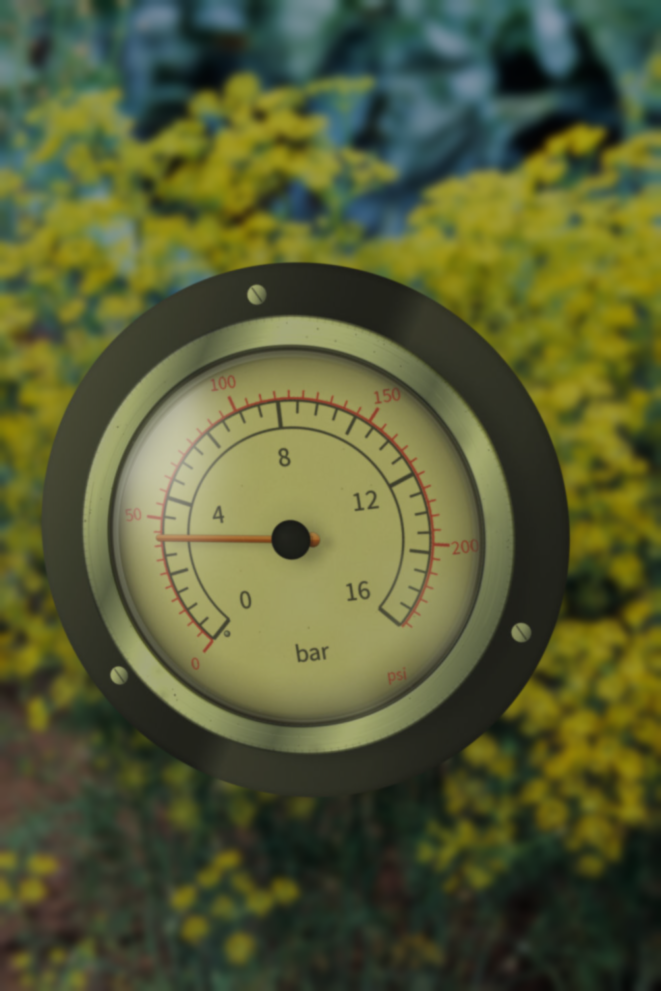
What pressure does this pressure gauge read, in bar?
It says 3 bar
